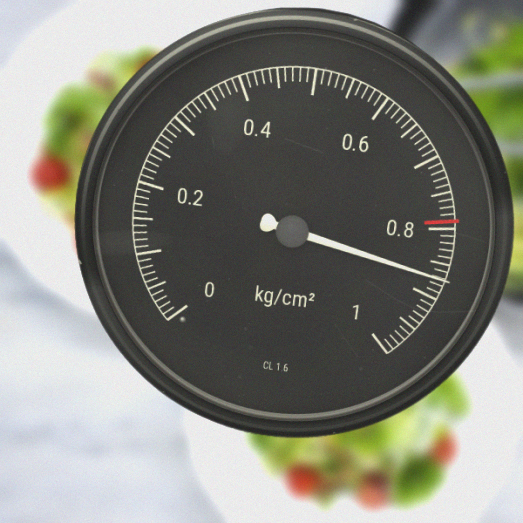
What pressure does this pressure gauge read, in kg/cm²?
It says 0.87 kg/cm²
